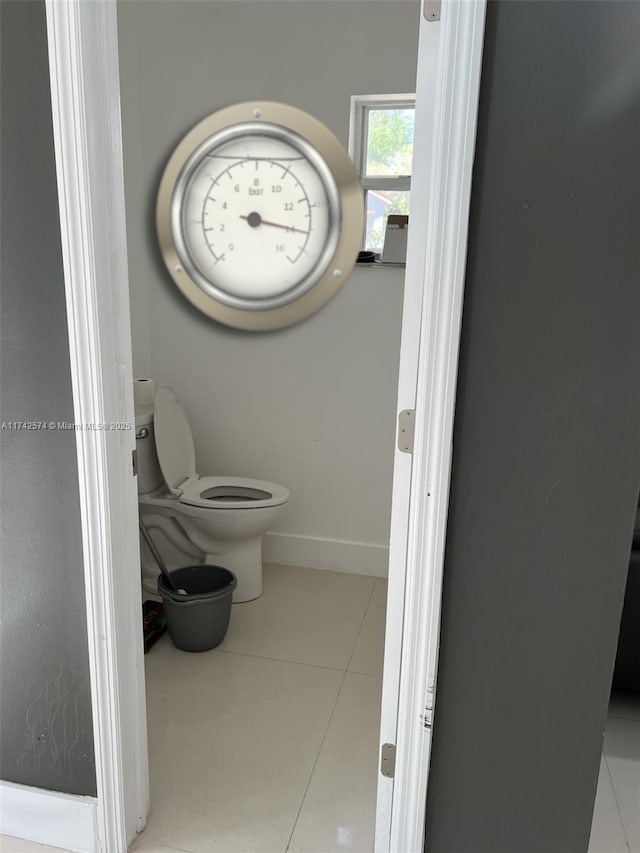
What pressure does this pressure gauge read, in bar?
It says 14 bar
